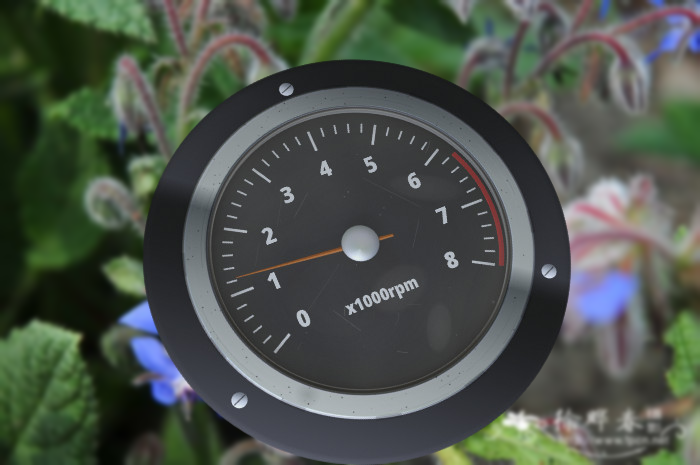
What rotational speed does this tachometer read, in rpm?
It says 1200 rpm
